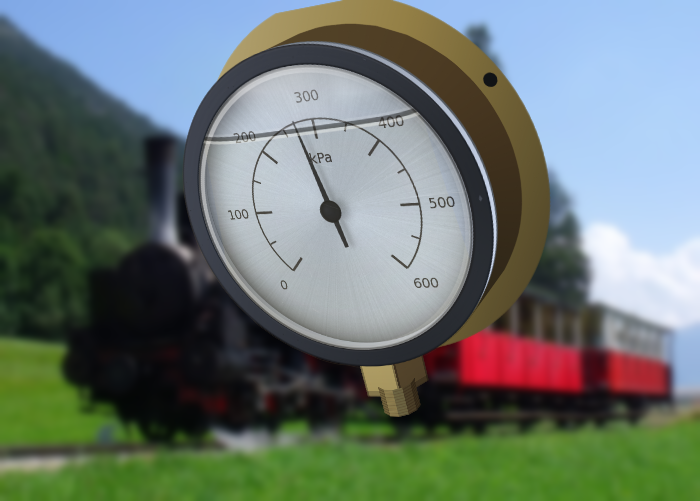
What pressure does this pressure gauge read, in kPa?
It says 275 kPa
